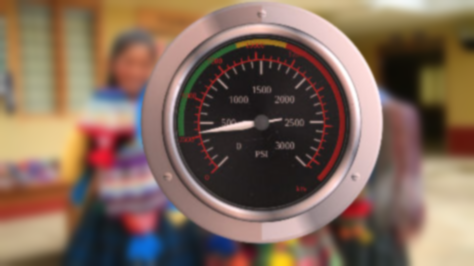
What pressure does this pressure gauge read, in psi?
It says 400 psi
